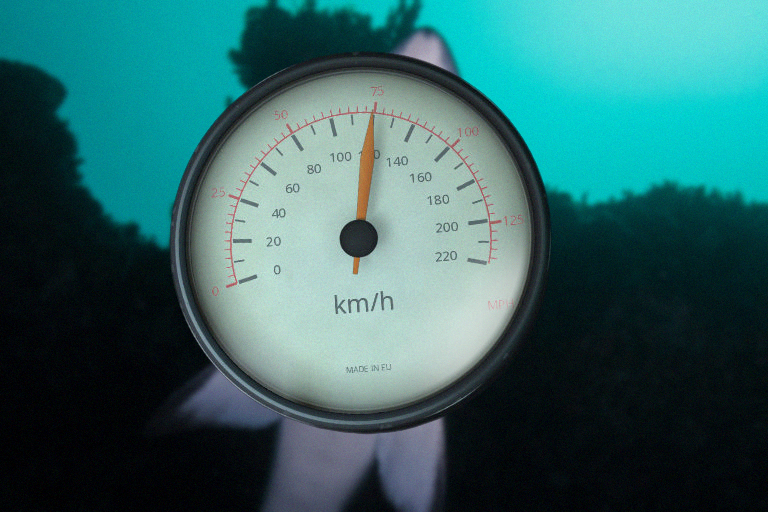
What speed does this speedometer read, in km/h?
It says 120 km/h
